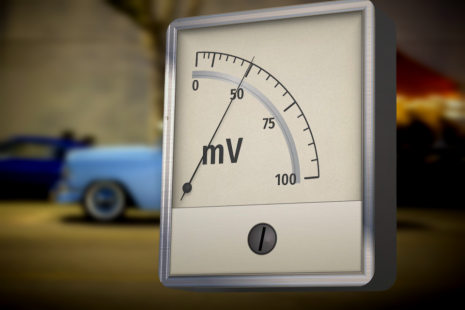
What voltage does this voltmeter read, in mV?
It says 50 mV
